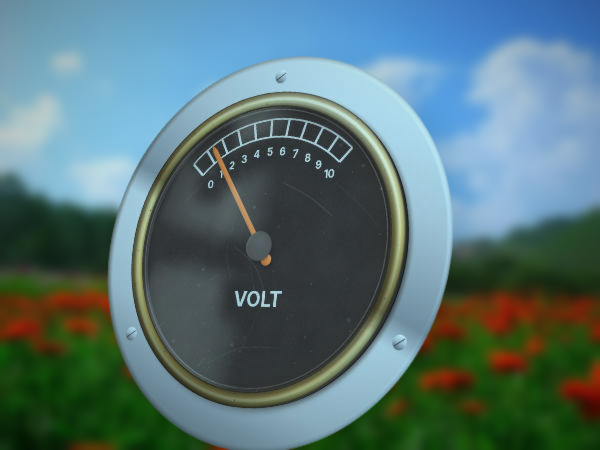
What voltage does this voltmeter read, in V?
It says 1.5 V
